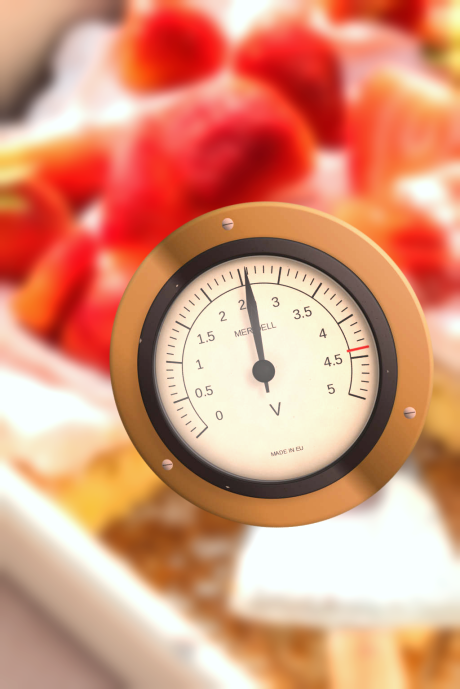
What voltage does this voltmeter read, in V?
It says 2.6 V
